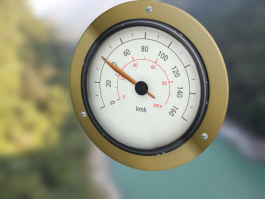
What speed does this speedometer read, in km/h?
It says 40 km/h
